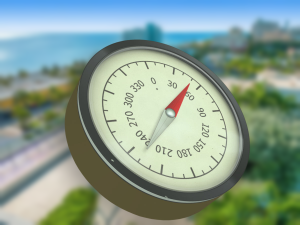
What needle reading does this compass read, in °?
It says 50 °
